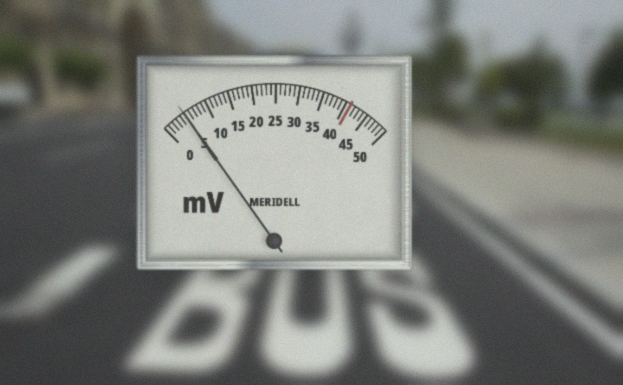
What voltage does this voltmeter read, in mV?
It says 5 mV
